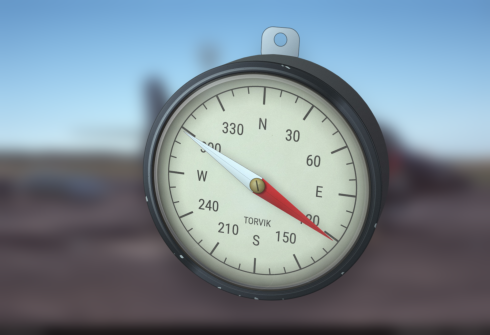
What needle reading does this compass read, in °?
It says 120 °
